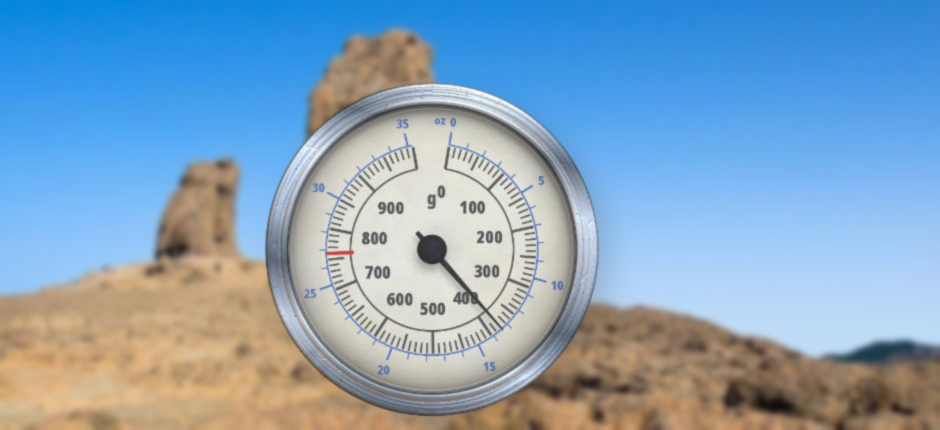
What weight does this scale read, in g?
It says 380 g
